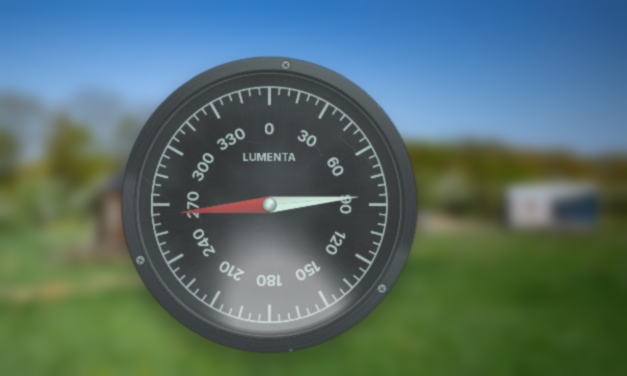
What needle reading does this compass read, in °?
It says 265 °
